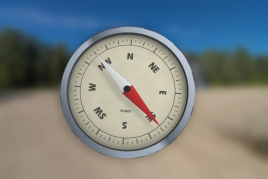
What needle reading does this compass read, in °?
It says 135 °
